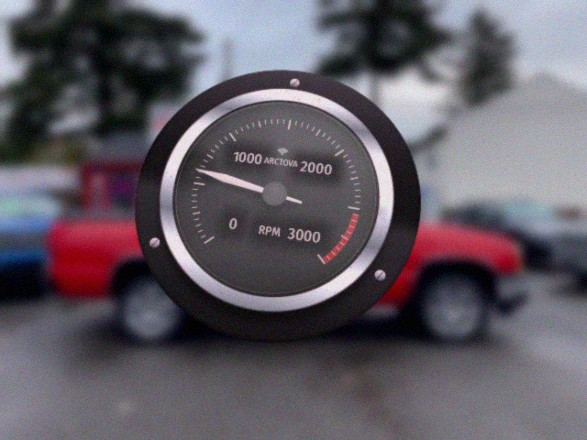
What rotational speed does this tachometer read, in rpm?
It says 600 rpm
